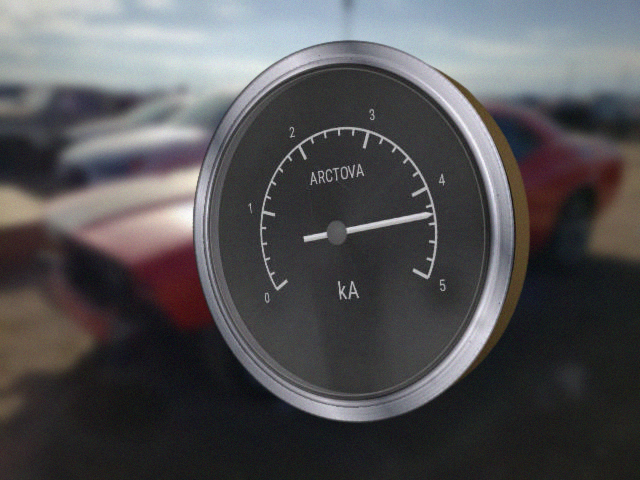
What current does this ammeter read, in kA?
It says 4.3 kA
